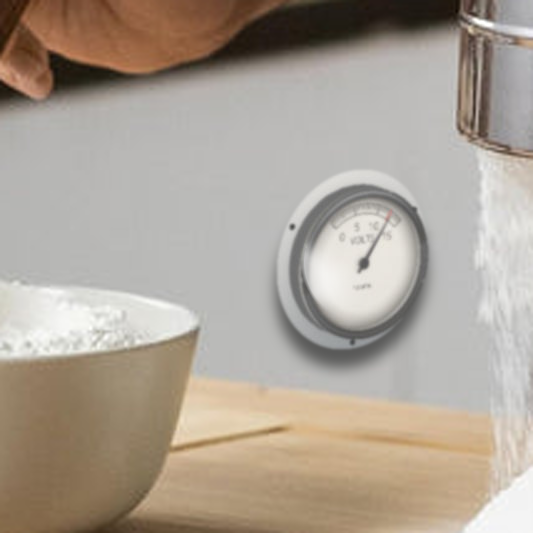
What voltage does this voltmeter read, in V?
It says 12.5 V
